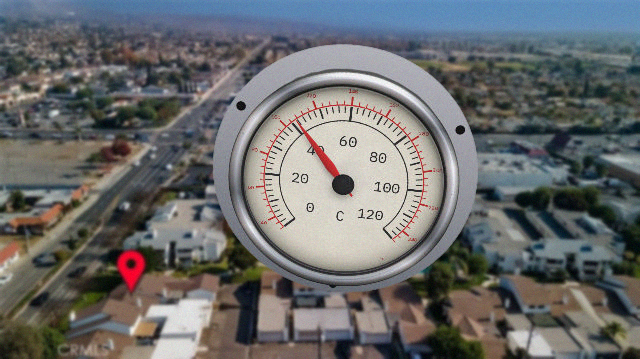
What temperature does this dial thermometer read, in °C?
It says 42 °C
